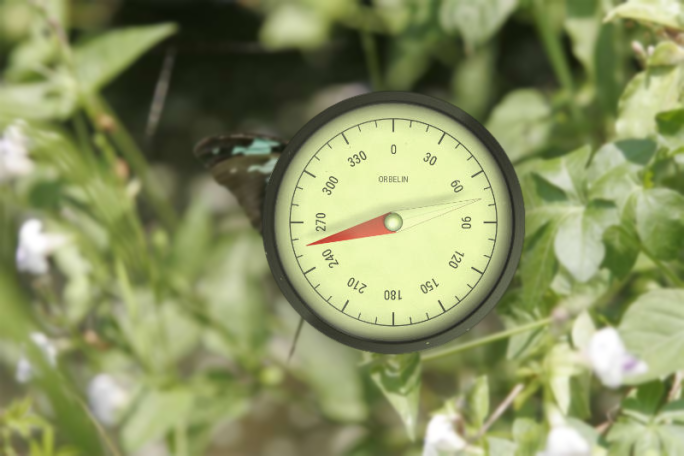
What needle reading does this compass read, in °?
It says 255 °
